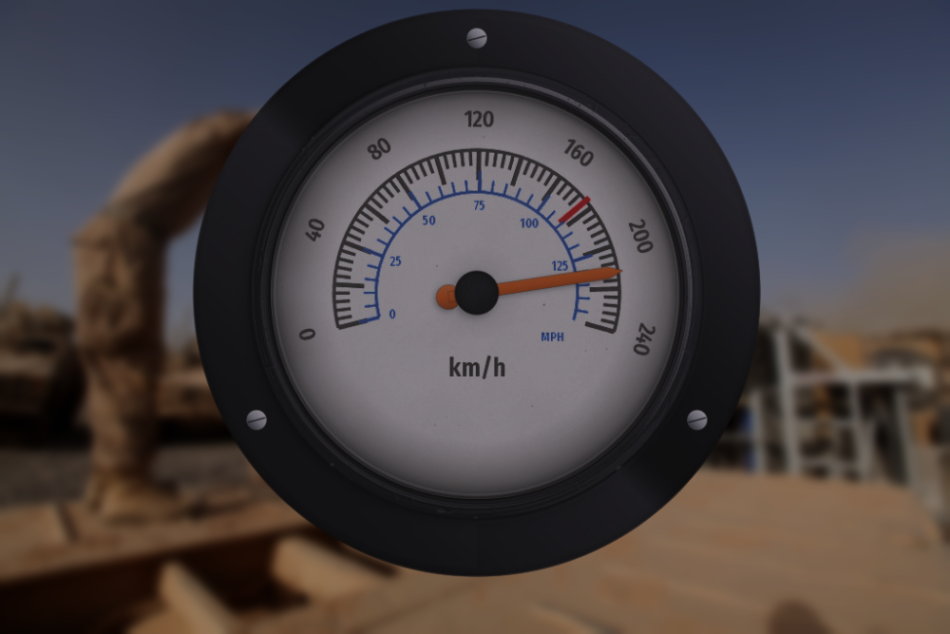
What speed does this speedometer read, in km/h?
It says 212 km/h
